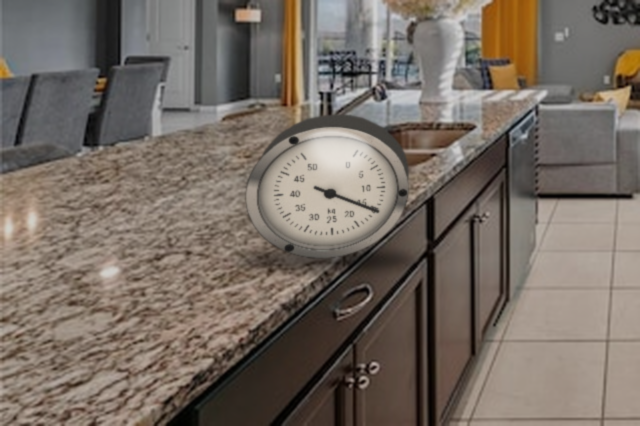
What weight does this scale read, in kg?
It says 15 kg
